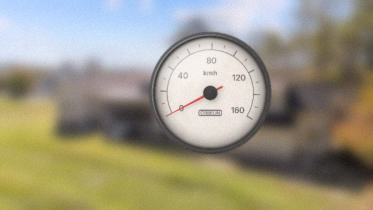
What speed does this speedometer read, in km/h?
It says 0 km/h
